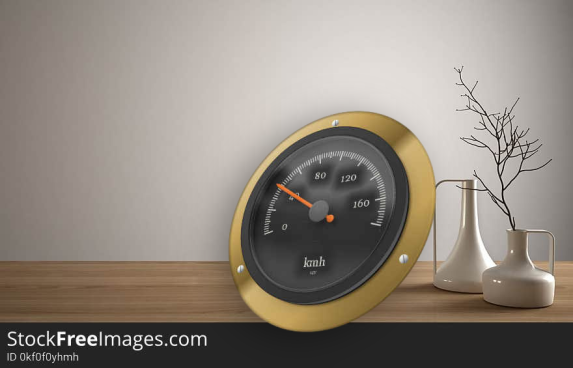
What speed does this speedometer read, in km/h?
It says 40 km/h
